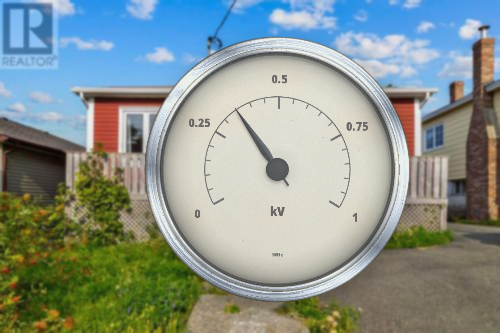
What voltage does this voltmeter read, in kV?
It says 0.35 kV
